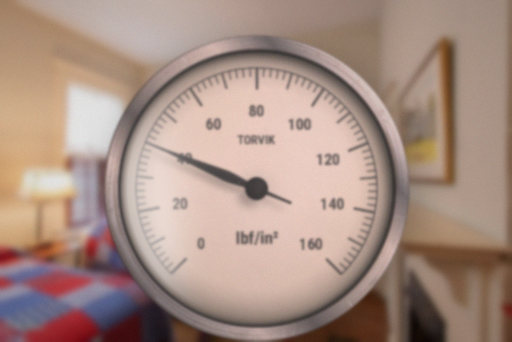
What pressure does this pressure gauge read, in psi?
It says 40 psi
